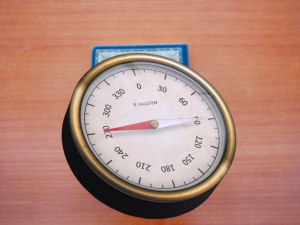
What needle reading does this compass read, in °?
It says 270 °
